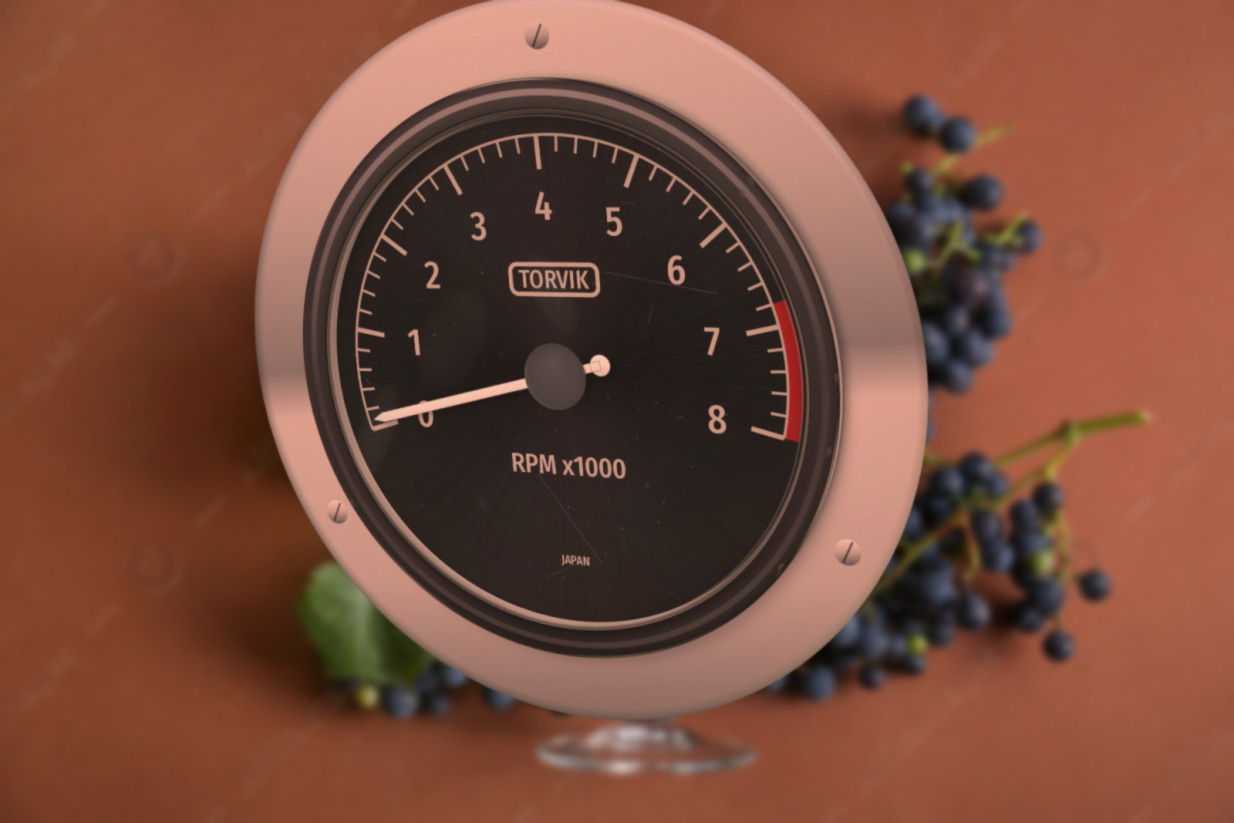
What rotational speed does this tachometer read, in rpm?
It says 100 rpm
